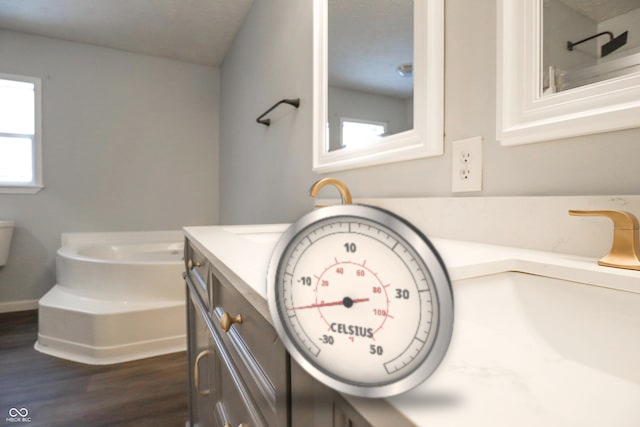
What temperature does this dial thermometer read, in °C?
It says -18 °C
